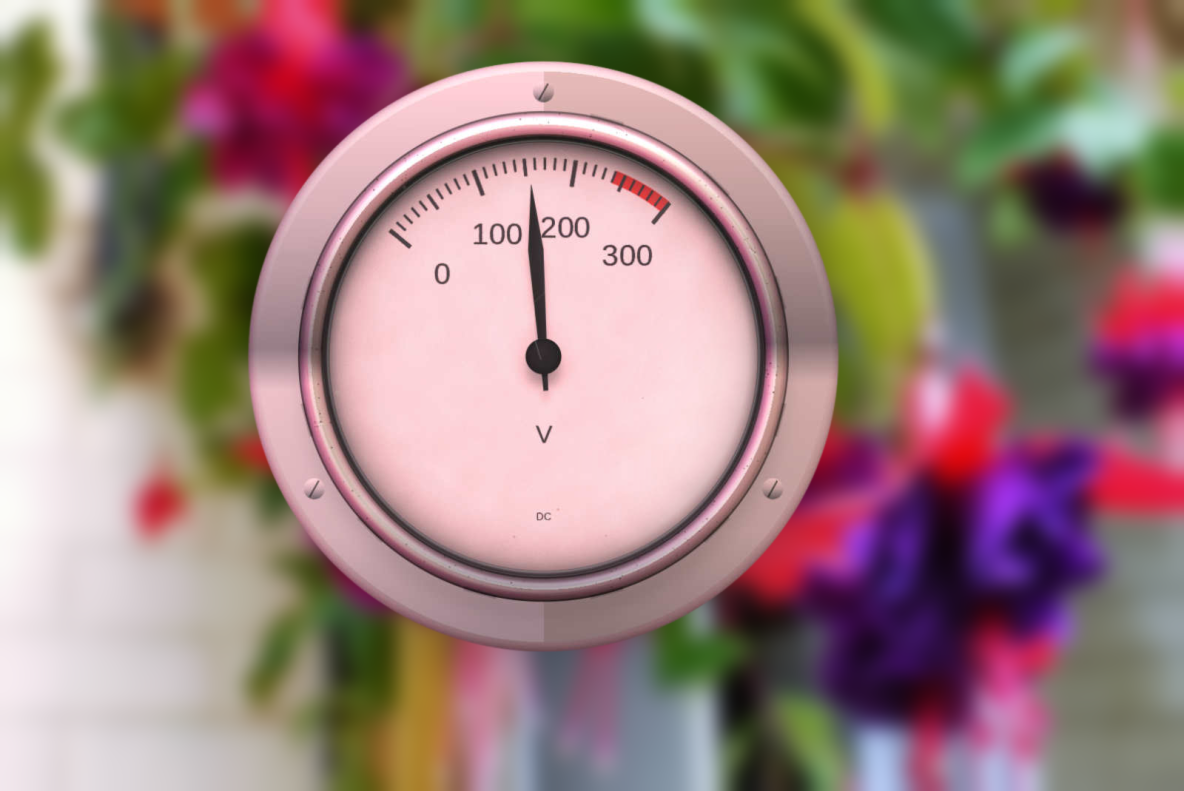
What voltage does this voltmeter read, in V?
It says 155 V
